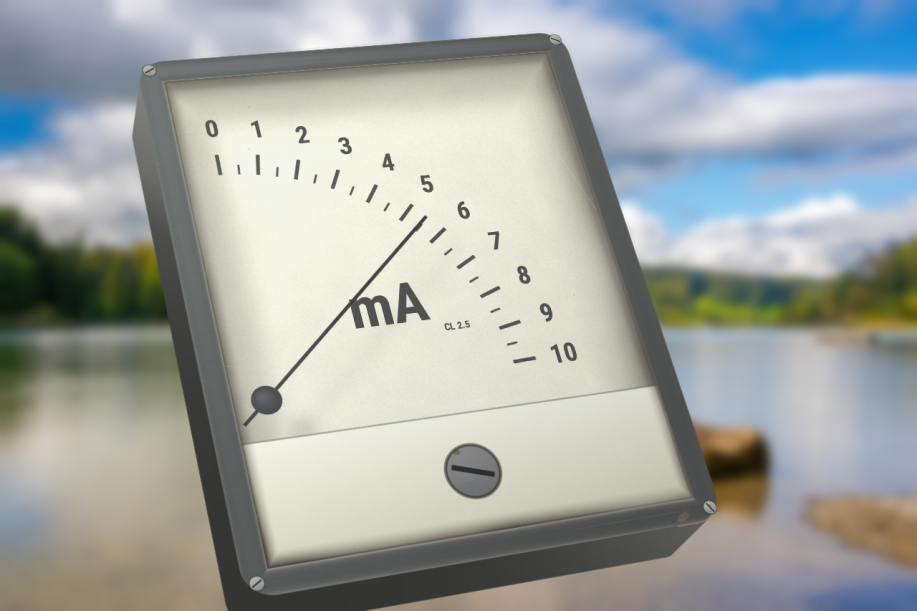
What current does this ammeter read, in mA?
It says 5.5 mA
